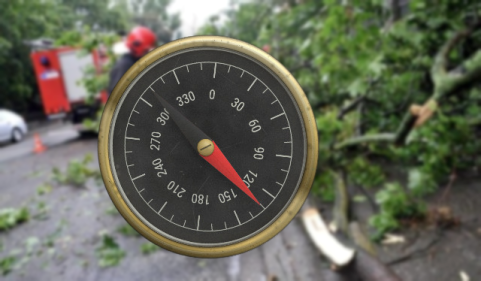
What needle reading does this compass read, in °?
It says 130 °
